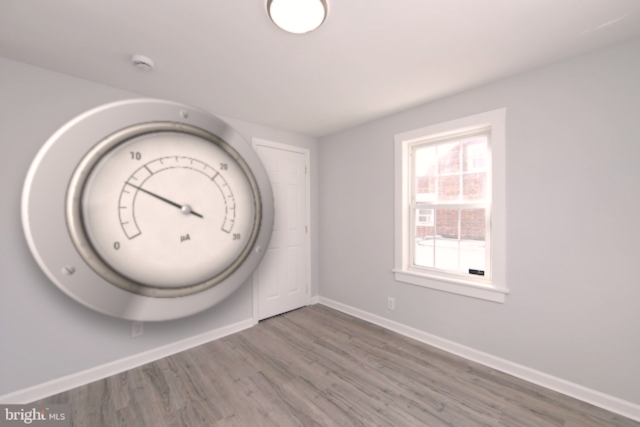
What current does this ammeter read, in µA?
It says 7 µA
